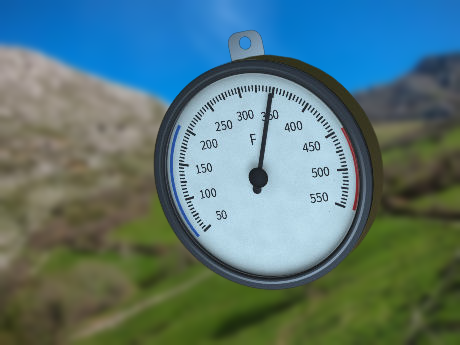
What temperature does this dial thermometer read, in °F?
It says 350 °F
